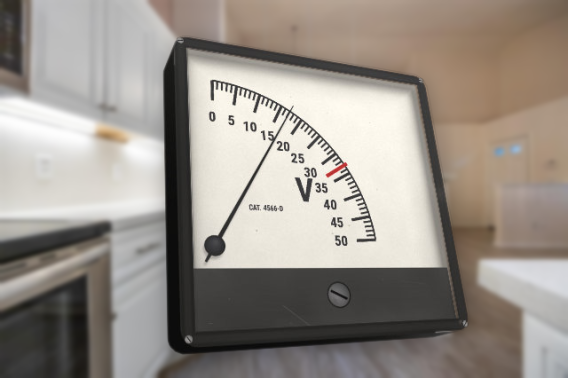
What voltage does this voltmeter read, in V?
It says 17 V
